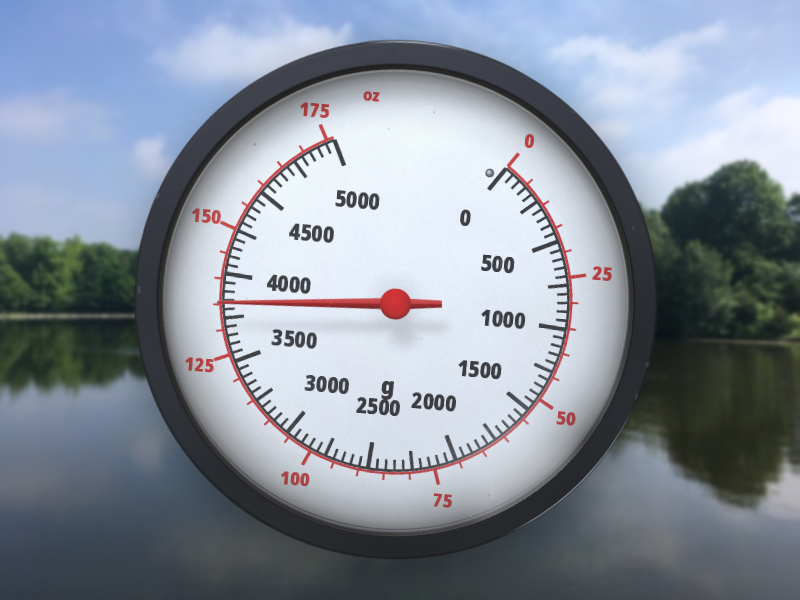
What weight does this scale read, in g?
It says 3850 g
